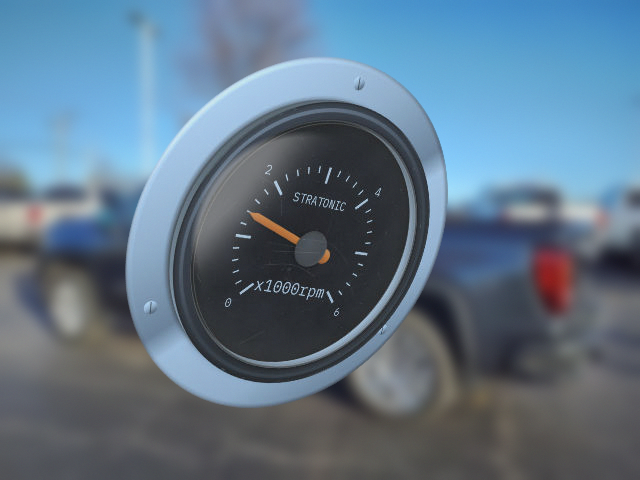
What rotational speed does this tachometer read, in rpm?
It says 1400 rpm
